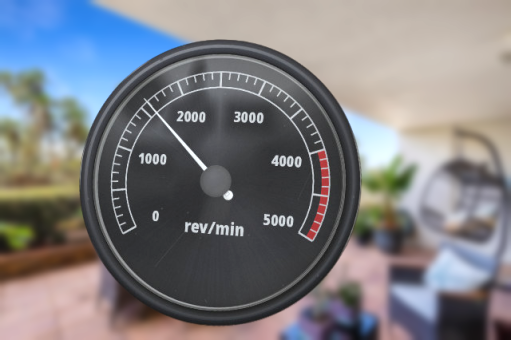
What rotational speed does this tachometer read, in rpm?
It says 1600 rpm
